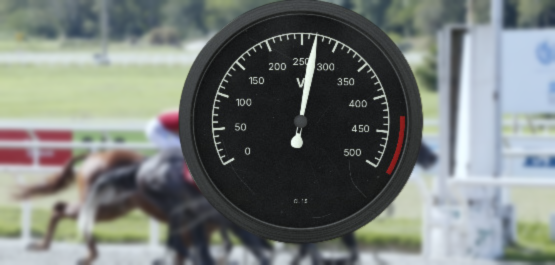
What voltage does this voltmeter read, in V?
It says 270 V
